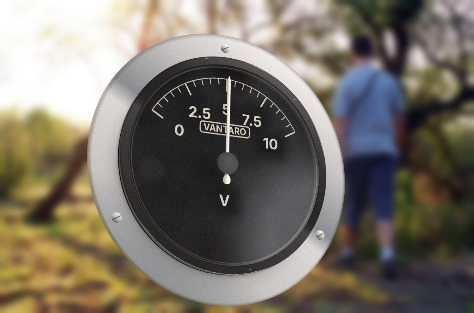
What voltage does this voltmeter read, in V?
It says 5 V
